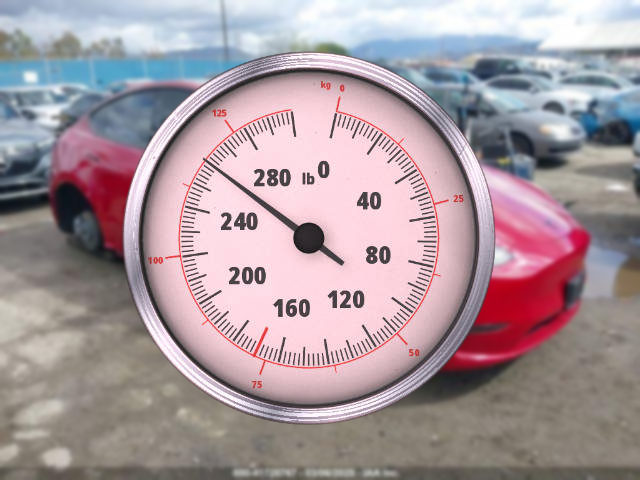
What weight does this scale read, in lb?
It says 260 lb
